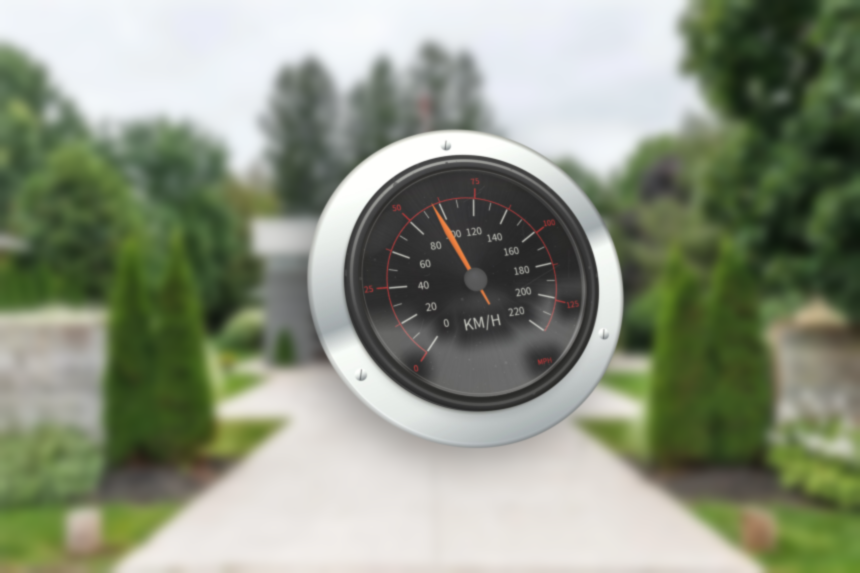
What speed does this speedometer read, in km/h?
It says 95 km/h
